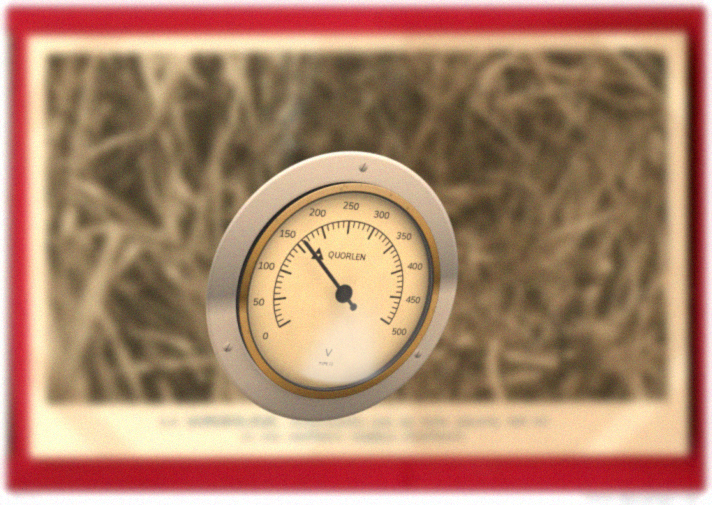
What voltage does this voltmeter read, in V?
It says 160 V
